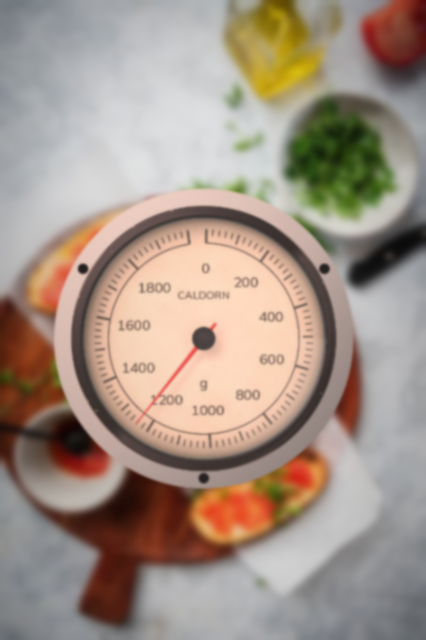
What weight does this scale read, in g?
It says 1240 g
